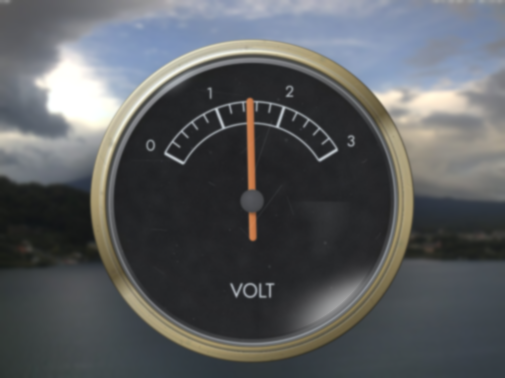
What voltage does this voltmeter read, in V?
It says 1.5 V
